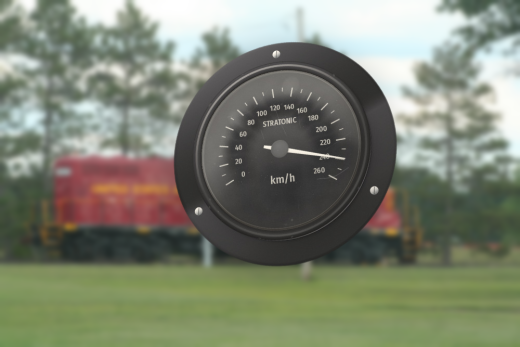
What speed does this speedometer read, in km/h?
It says 240 km/h
